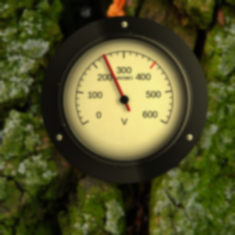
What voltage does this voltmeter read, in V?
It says 240 V
